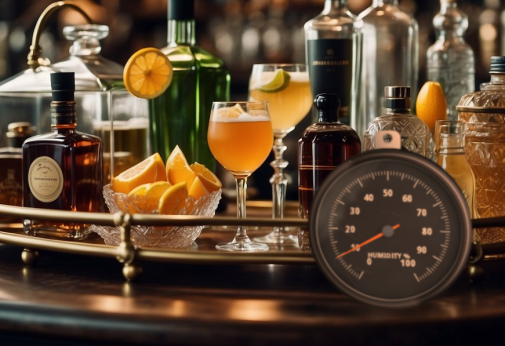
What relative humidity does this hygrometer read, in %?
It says 10 %
